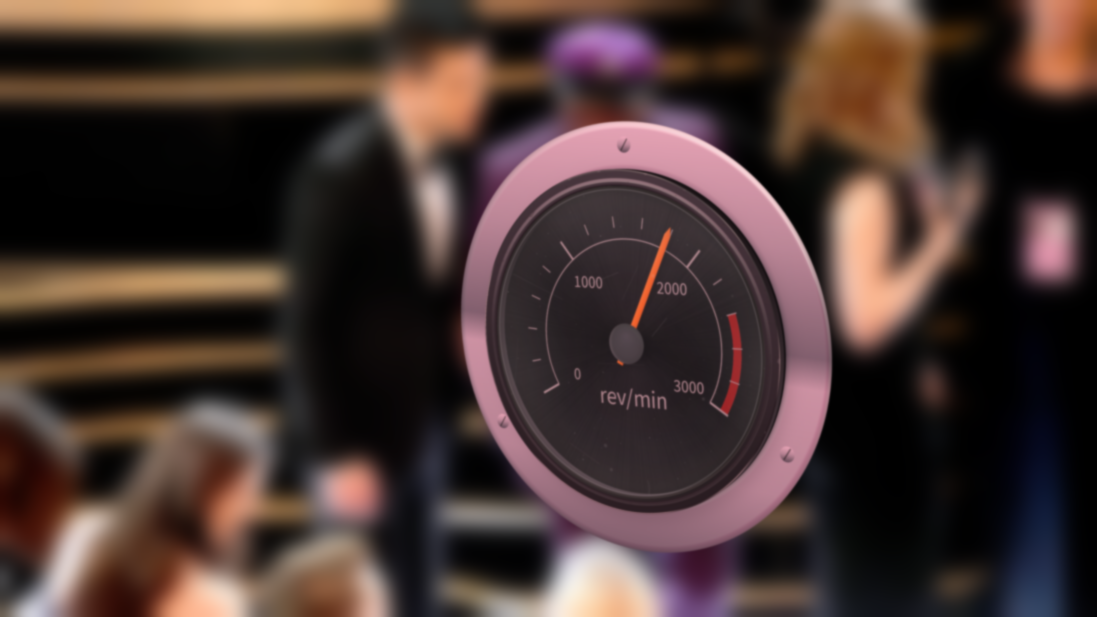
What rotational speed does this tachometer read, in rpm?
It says 1800 rpm
